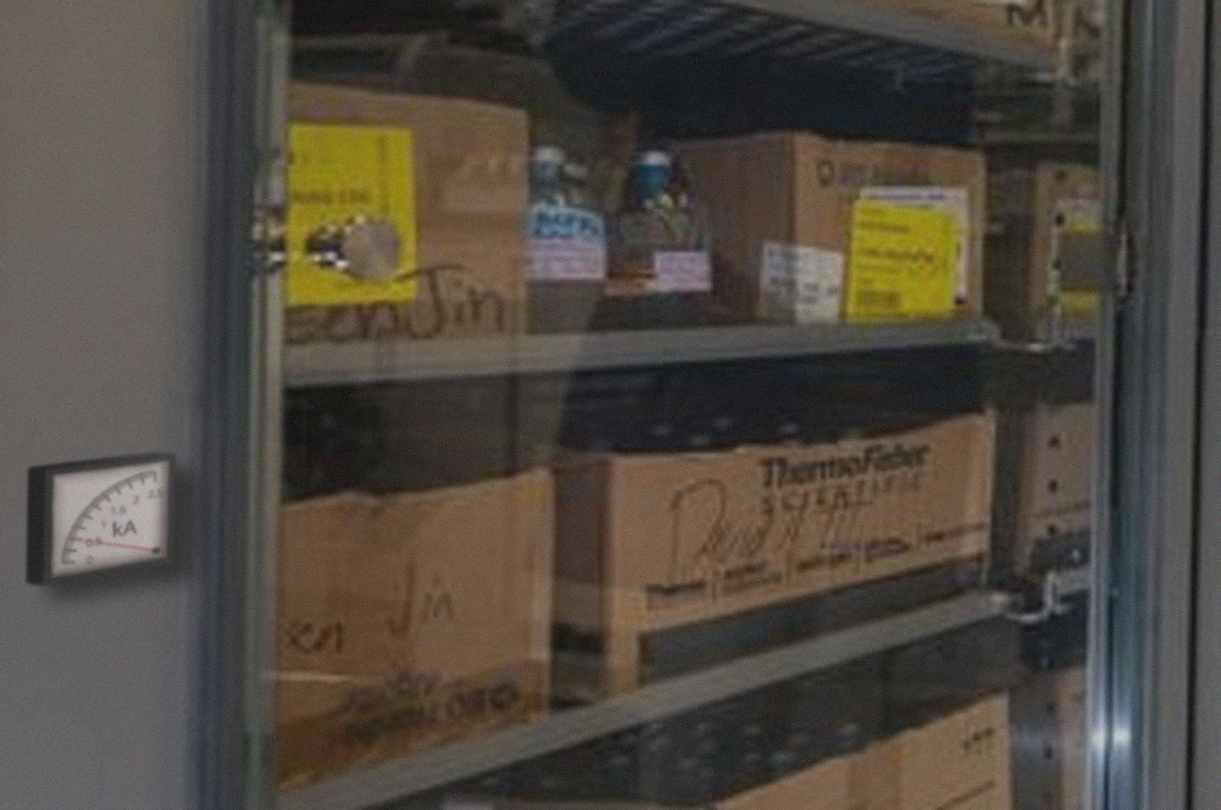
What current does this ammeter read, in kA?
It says 0.5 kA
